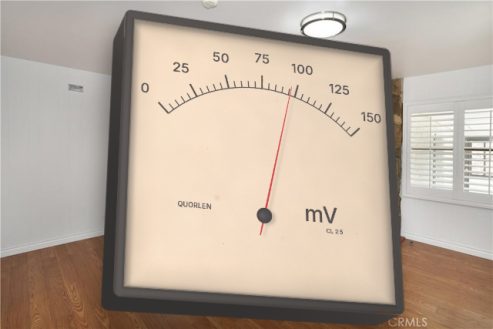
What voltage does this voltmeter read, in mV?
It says 95 mV
